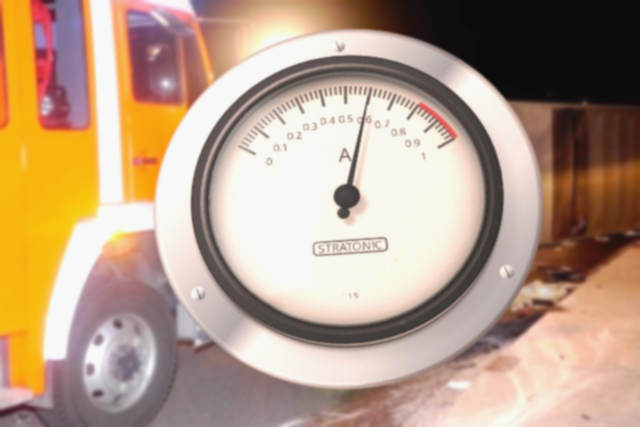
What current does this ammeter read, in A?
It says 0.6 A
